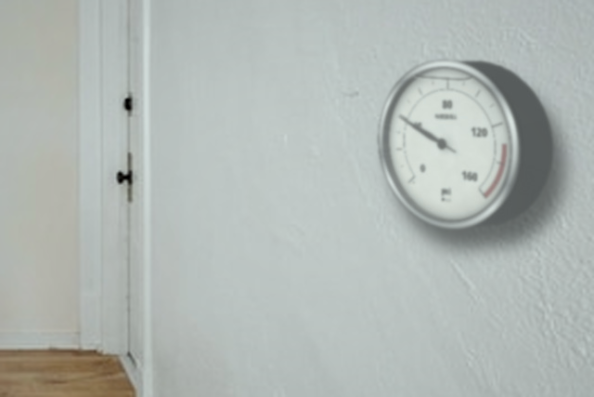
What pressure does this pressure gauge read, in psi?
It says 40 psi
